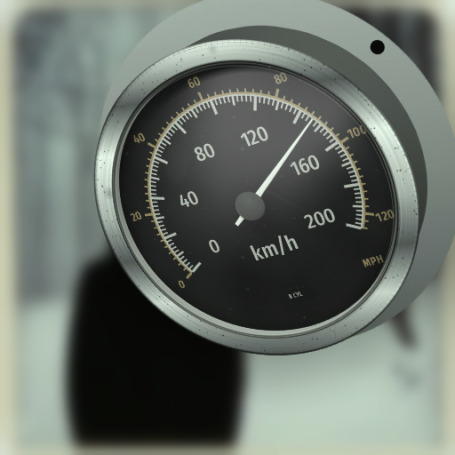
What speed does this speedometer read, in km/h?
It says 146 km/h
